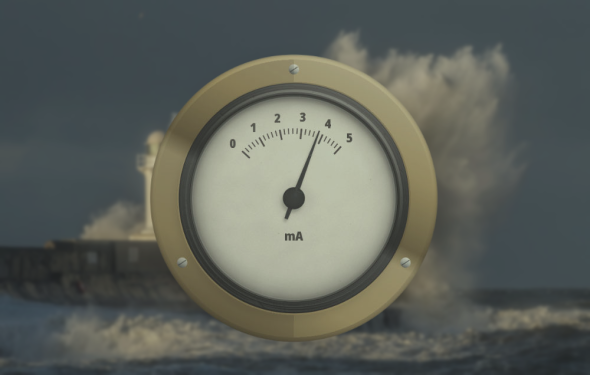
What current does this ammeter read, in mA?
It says 3.8 mA
